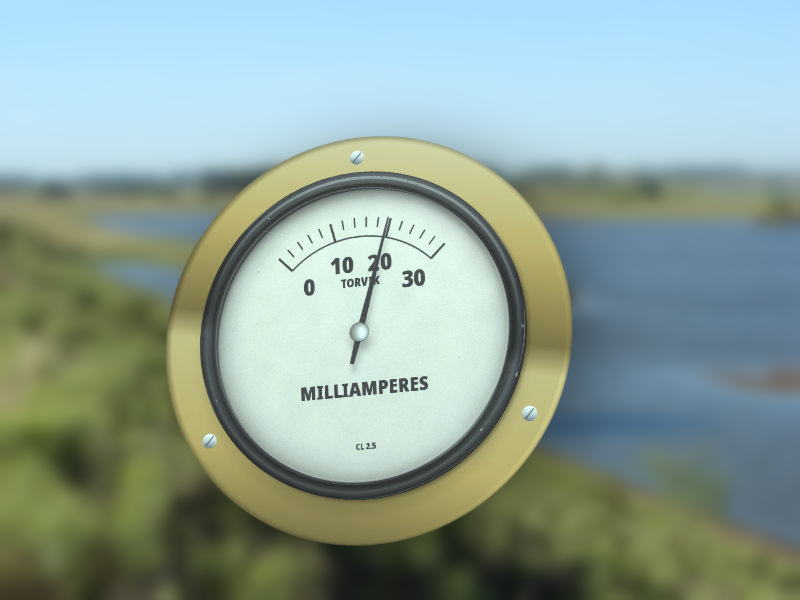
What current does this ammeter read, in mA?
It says 20 mA
